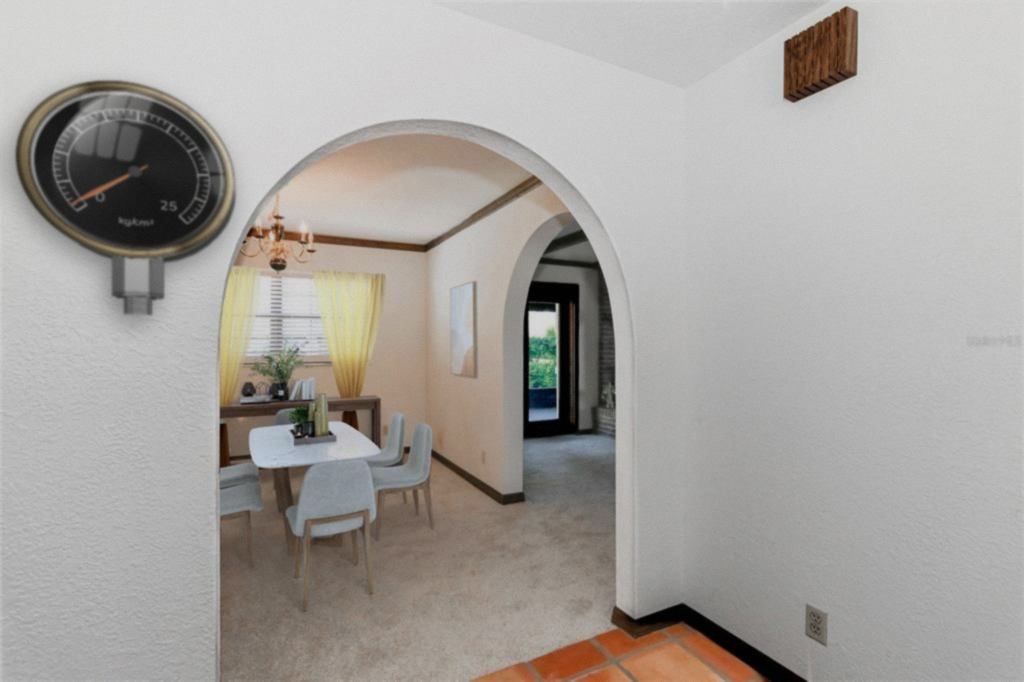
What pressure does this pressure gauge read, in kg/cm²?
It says 0.5 kg/cm²
